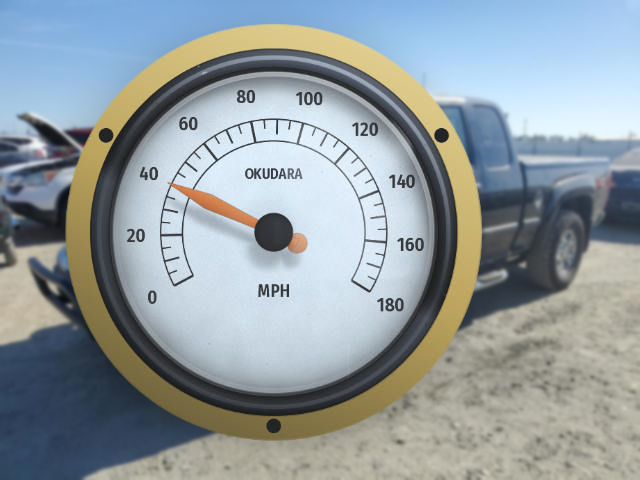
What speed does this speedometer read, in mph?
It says 40 mph
